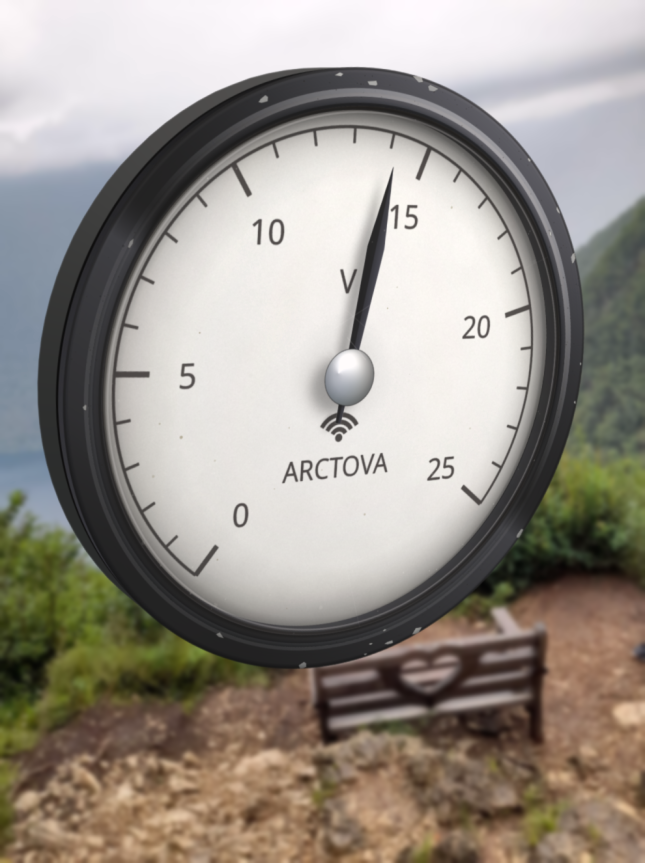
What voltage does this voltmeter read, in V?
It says 14 V
